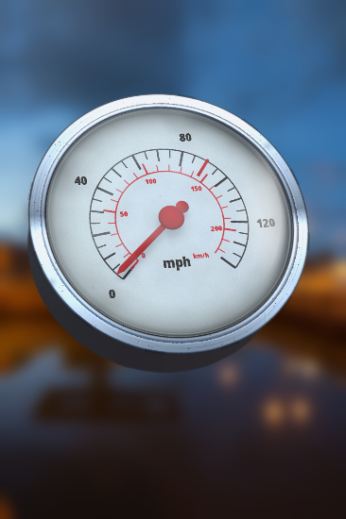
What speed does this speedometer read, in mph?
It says 2.5 mph
